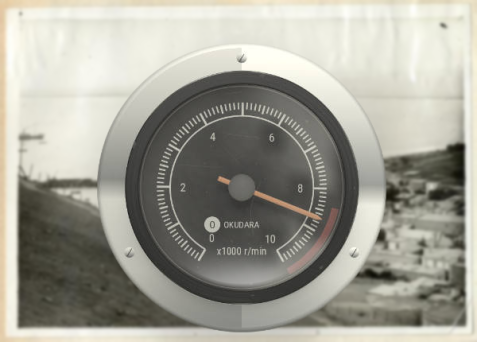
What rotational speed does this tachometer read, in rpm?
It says 8700 rpm
